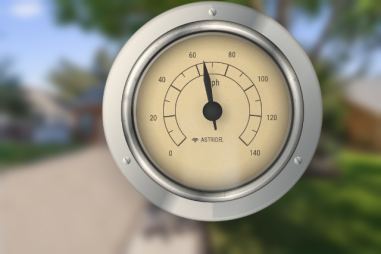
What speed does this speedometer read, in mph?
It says 65 mph
